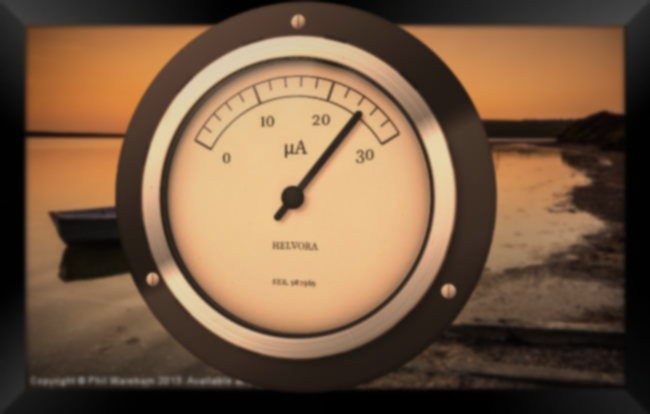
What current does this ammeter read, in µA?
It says 25 µA
